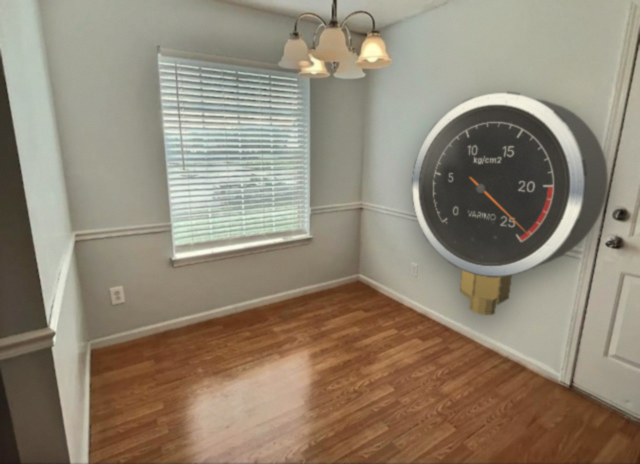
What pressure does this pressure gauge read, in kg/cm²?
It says 24 kg/cm²
